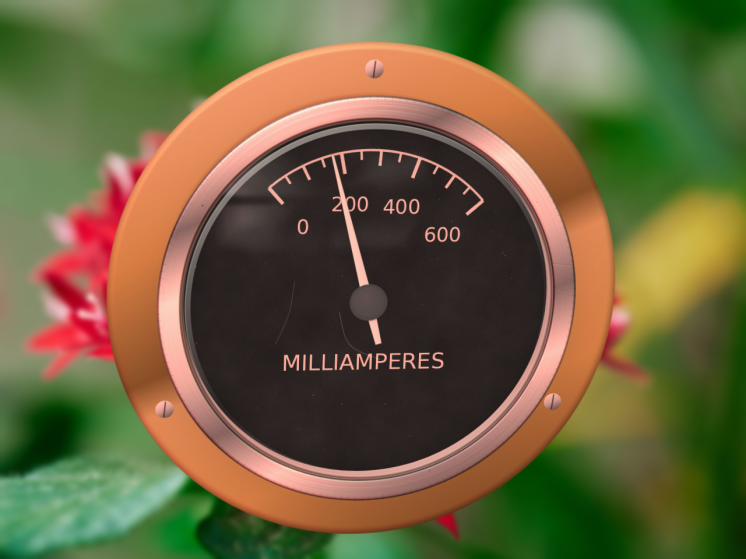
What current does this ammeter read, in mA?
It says 175 mA
